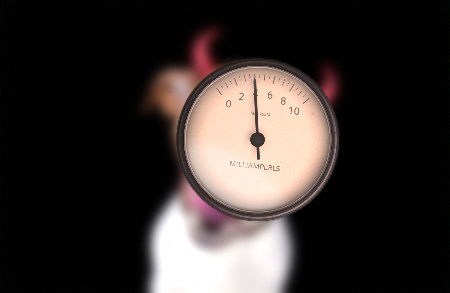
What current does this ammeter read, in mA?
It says 4 mA
